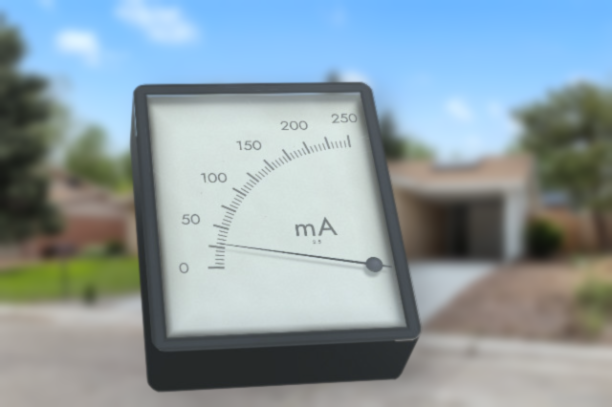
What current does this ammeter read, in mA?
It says 25 mA
